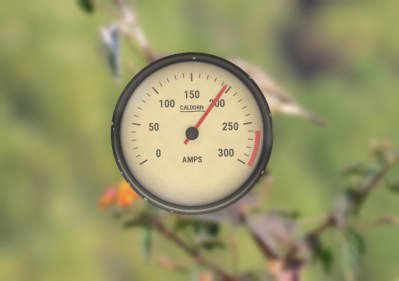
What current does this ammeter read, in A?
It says 195 A
